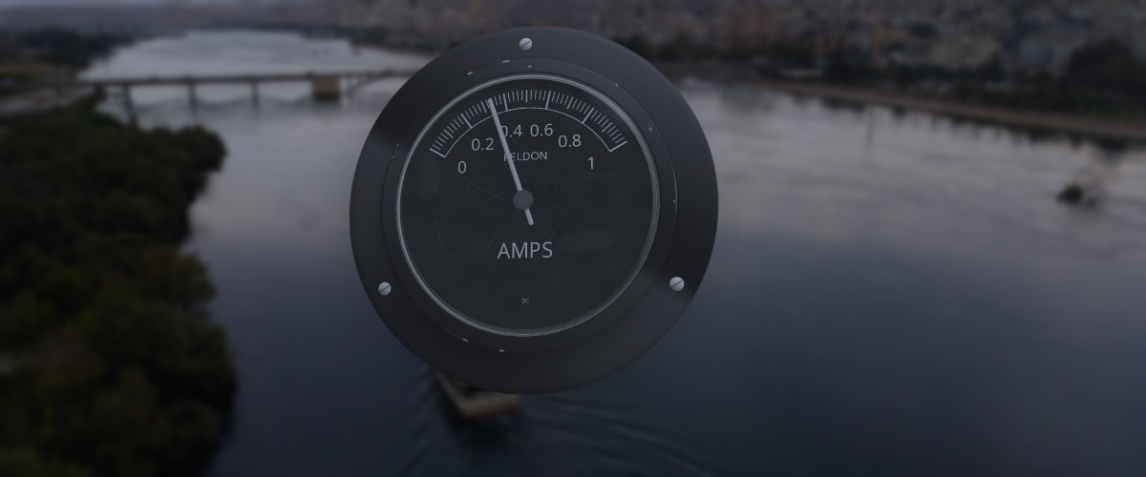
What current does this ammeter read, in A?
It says 0.34 A
